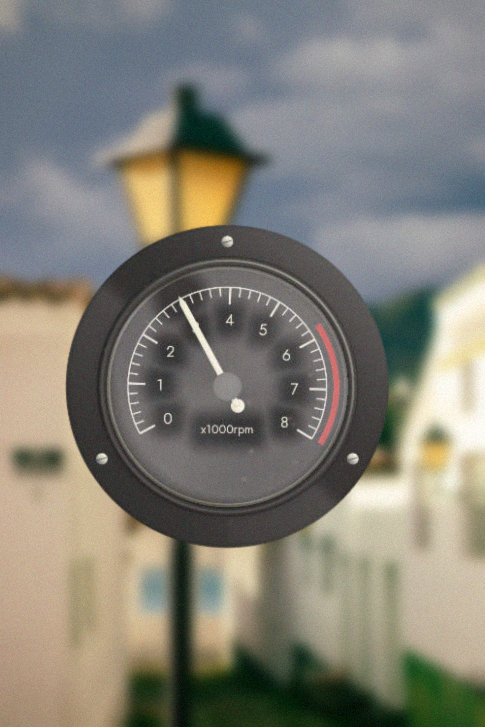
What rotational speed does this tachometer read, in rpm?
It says 3000 rpm
